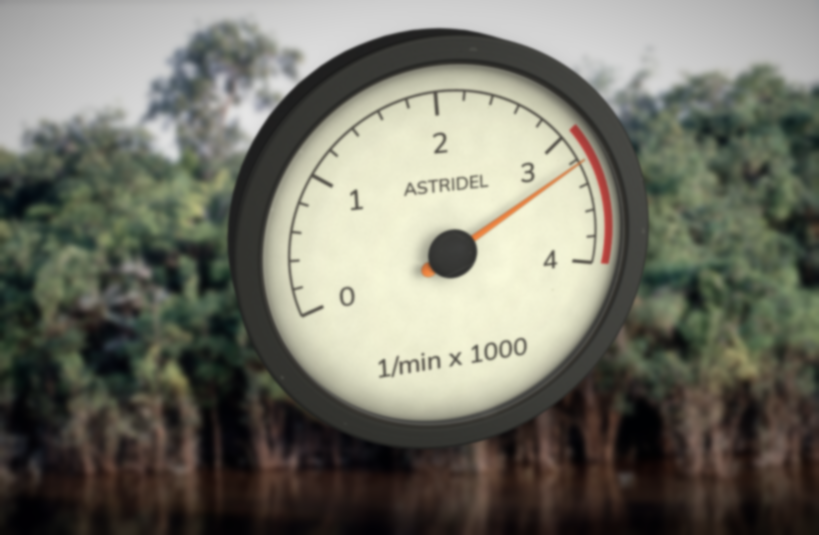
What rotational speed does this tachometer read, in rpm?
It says 3200 rpm
